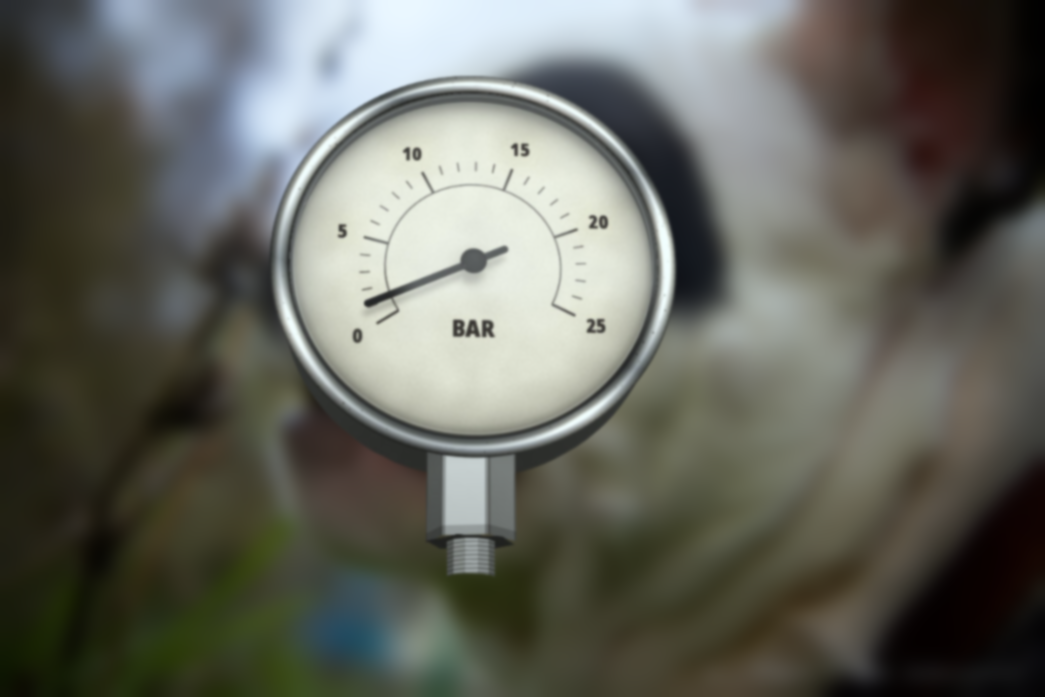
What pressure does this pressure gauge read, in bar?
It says 1 bar
